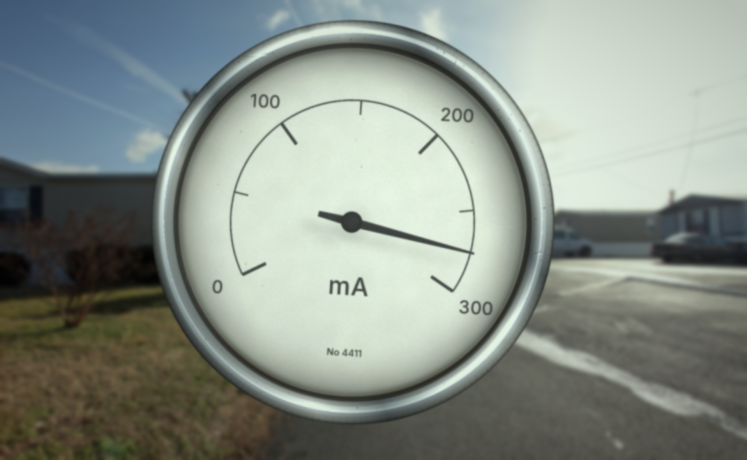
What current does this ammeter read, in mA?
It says 275 mA
